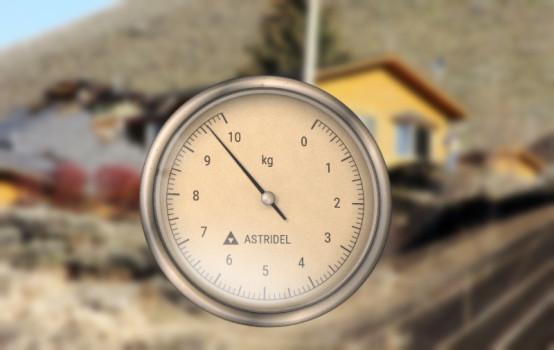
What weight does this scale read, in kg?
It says 9.6 kg
